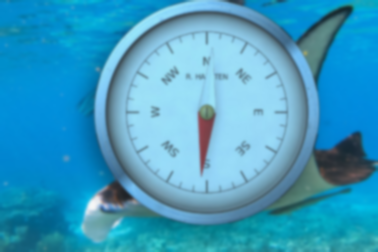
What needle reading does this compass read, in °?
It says 185 °
